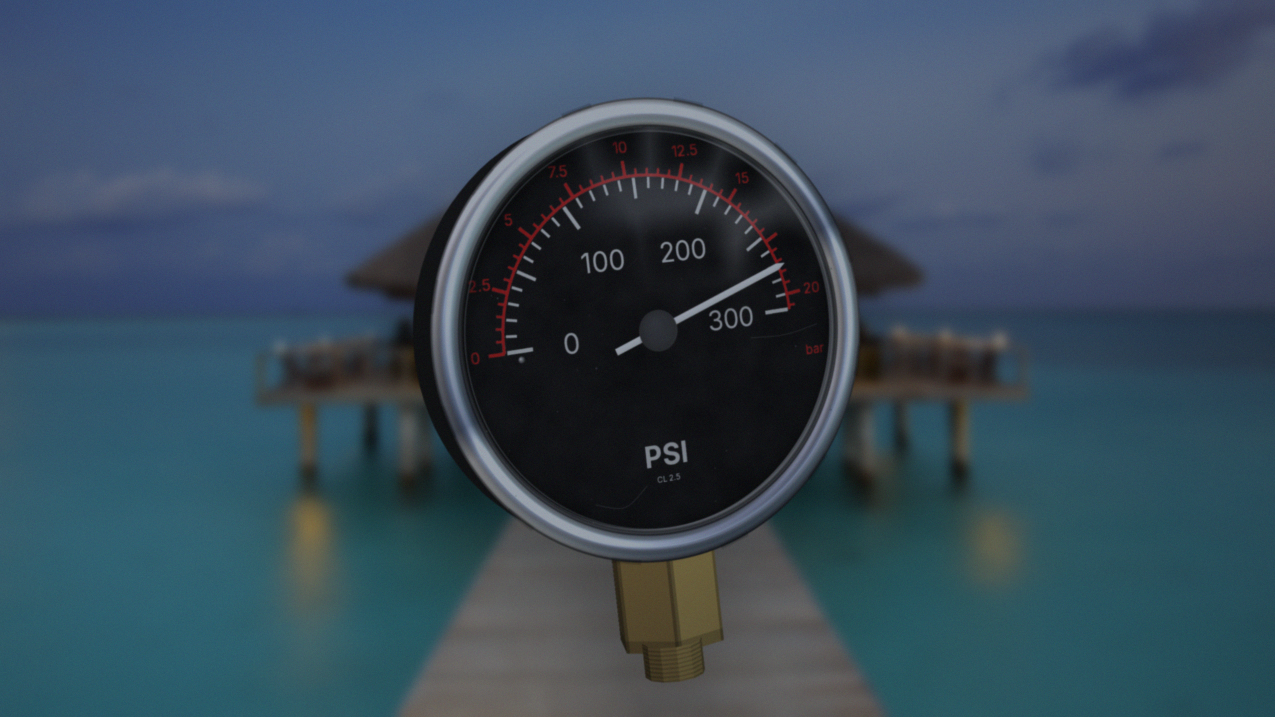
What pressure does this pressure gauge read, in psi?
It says 270 psi
